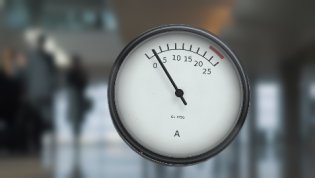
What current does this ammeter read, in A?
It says 2.5 A
